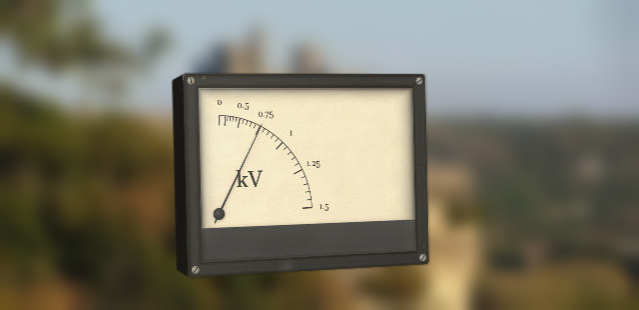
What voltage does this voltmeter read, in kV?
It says 0.75 kV
